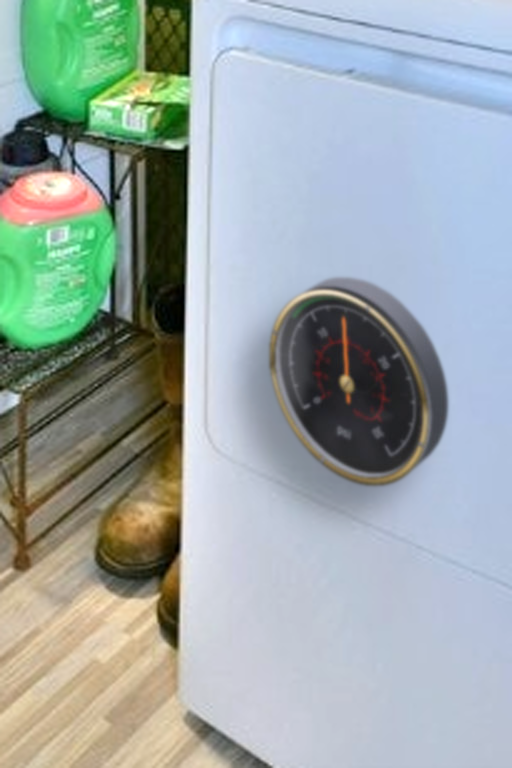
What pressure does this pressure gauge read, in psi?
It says 14 psi
